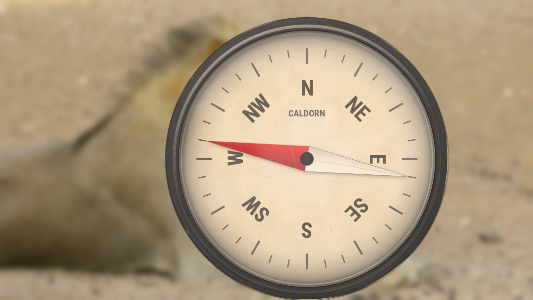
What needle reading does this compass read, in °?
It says 280 °
